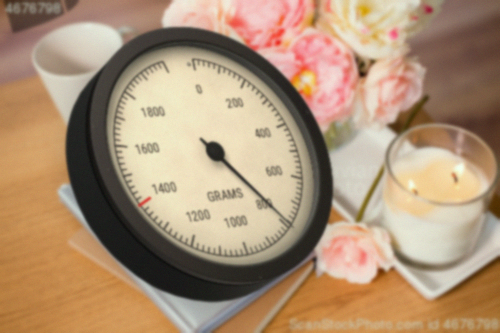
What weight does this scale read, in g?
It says 800 g
